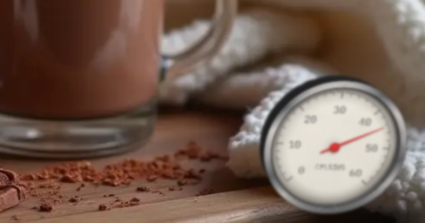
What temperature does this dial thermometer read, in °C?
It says 44 °C
